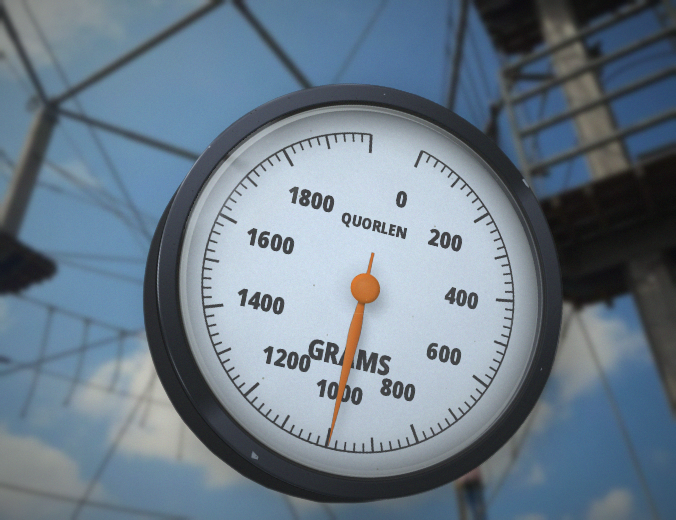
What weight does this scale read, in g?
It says 1000 g
